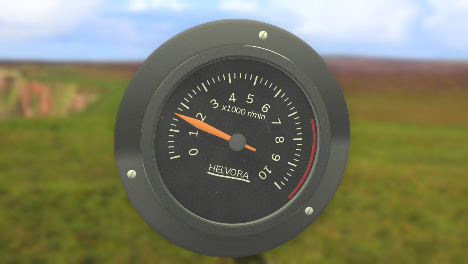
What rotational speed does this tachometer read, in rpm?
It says 1600 rpm
